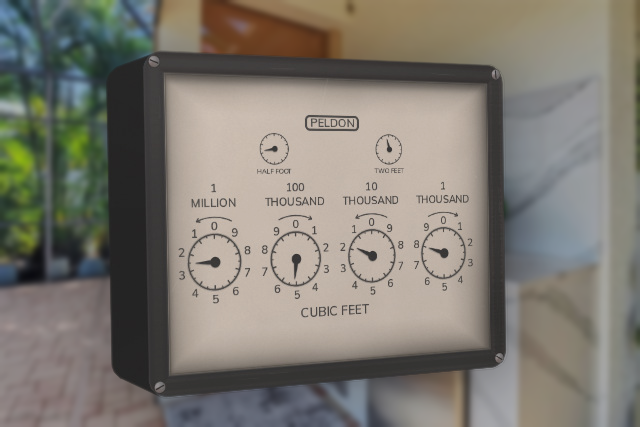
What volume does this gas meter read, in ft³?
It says 251800 ft³
